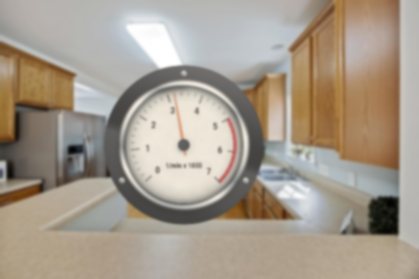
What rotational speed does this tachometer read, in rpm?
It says 3200 rpm
